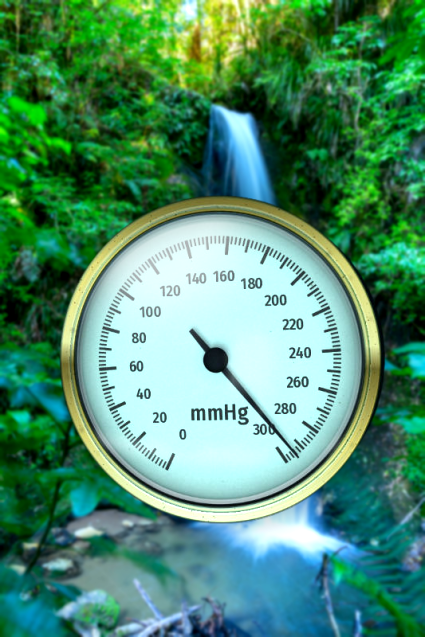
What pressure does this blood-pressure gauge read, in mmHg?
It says 294 mmHg
